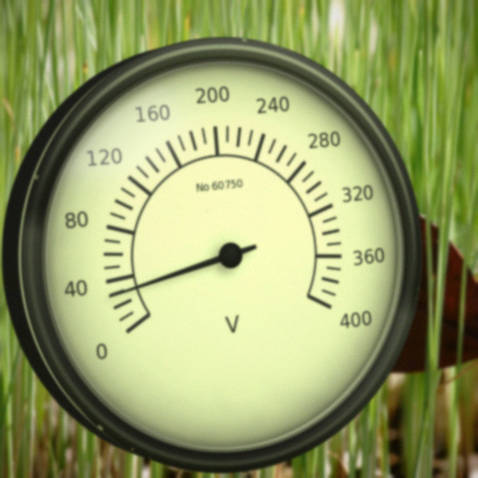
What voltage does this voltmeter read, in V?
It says 30 V
